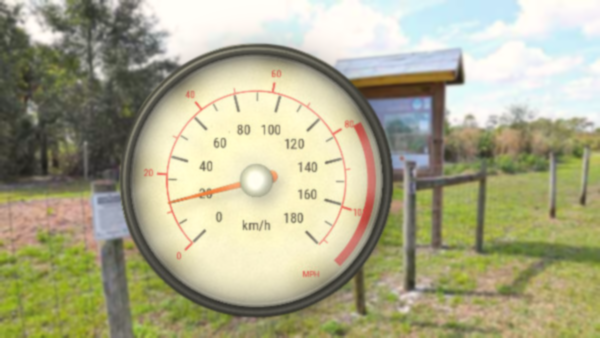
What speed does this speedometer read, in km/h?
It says 20 km/h
